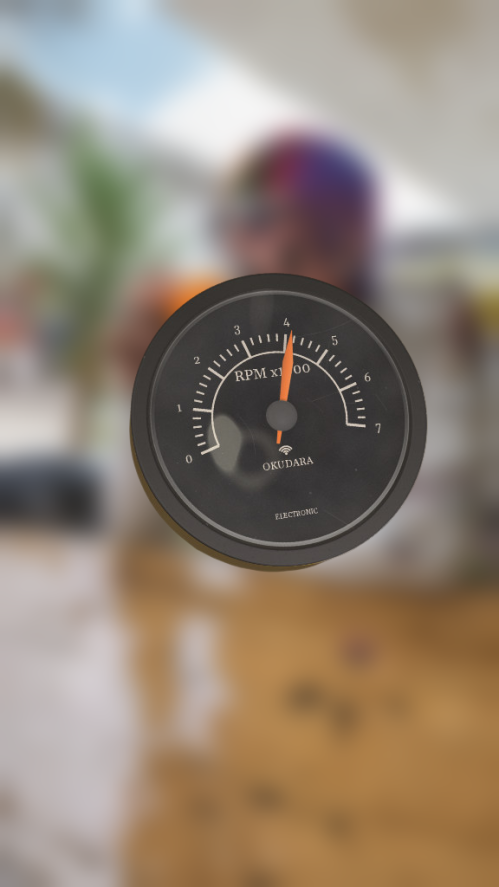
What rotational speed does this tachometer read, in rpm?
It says 4100 rpm
